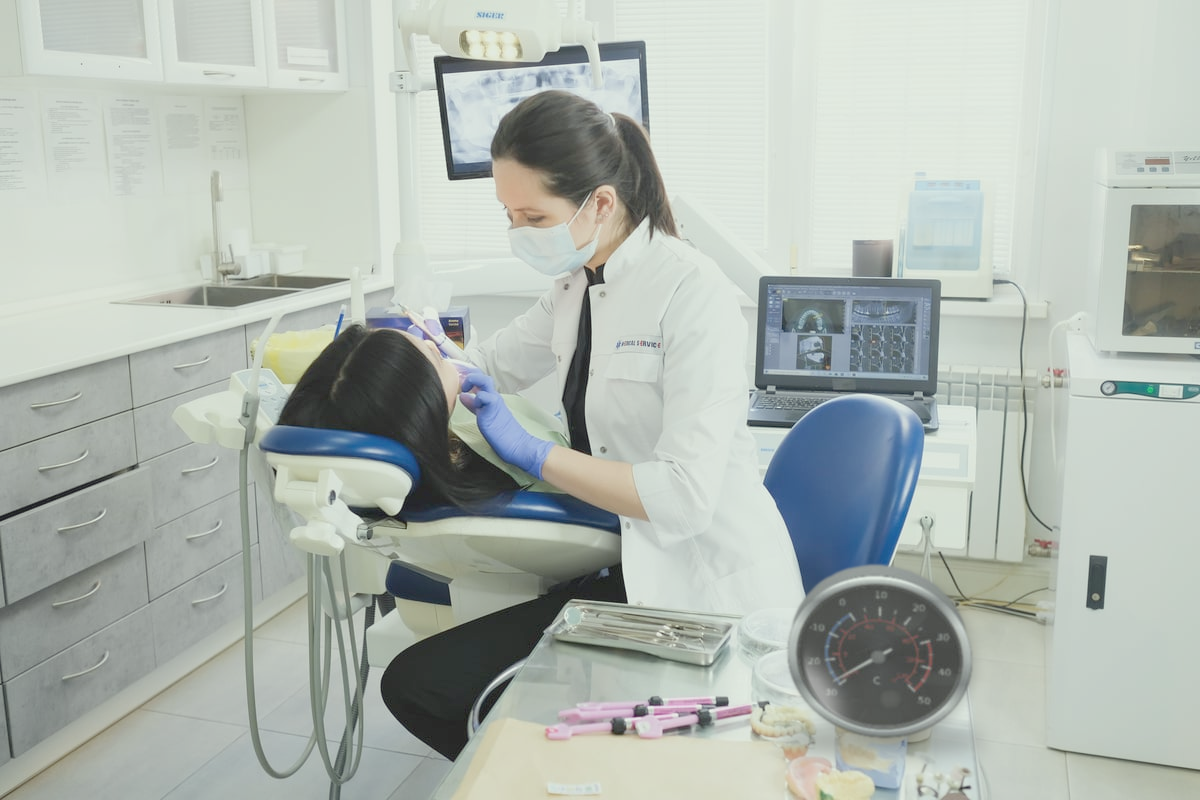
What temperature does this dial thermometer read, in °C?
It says -27.5 °C
